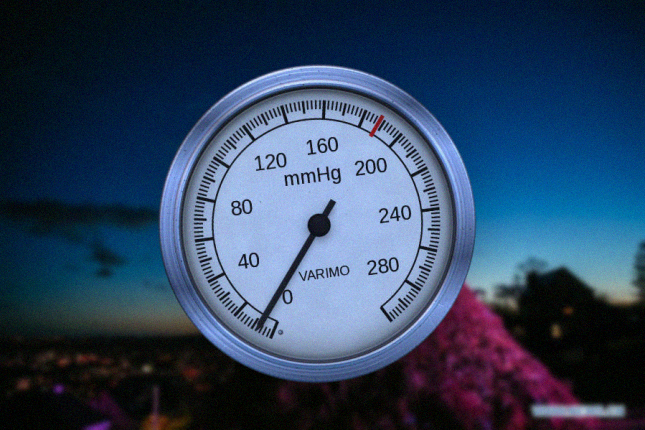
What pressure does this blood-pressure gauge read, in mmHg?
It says 8 mmHg
